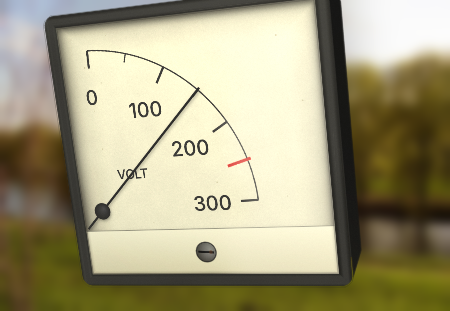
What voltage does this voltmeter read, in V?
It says 150 V
